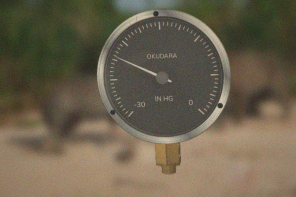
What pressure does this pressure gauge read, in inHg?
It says -22 inHg
